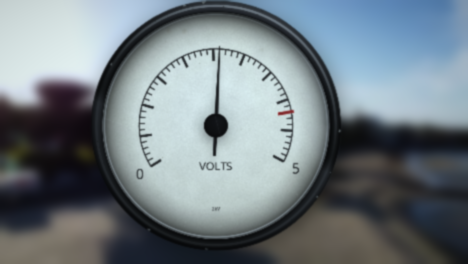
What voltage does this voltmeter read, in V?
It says 2.6 V
